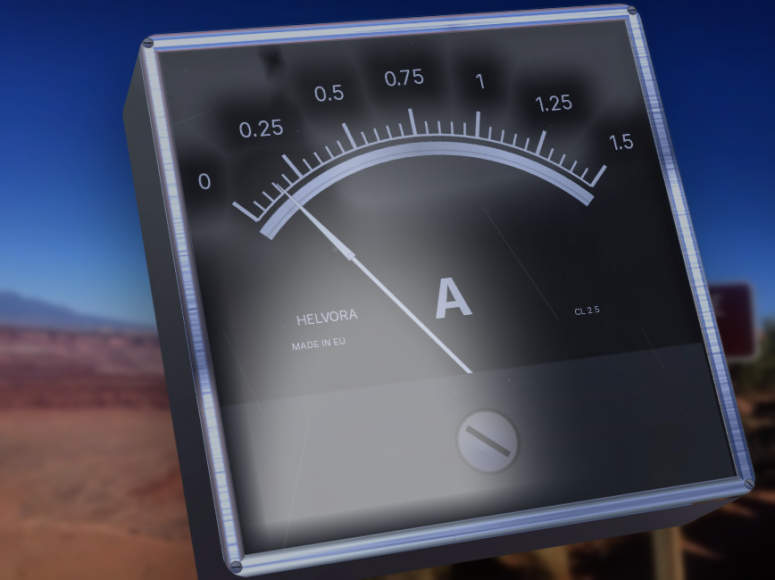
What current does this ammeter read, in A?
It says 0.15 A
